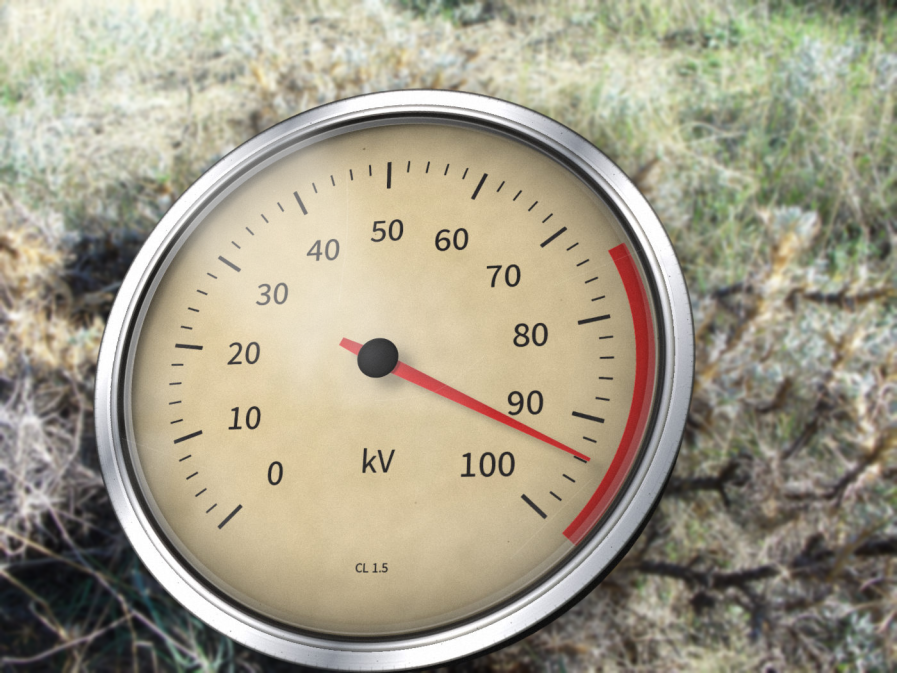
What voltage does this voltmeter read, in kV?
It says 94 kV
